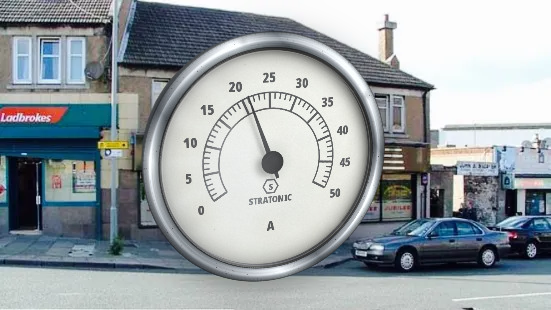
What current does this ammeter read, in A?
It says 21 A
